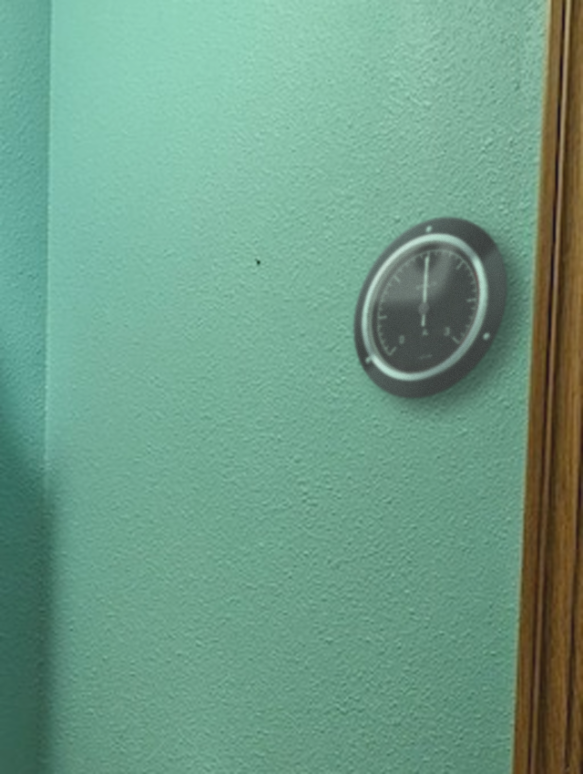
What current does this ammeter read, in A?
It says 1.5 A
